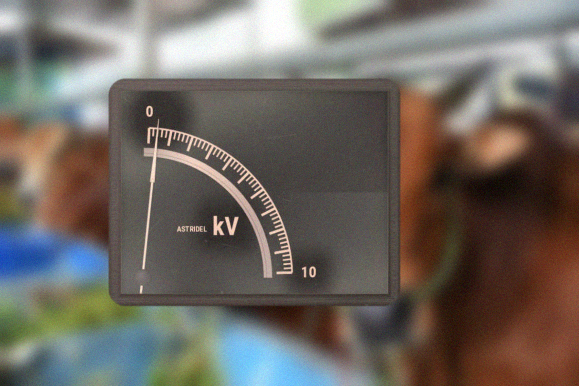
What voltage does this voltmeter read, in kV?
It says 0.4 kV
